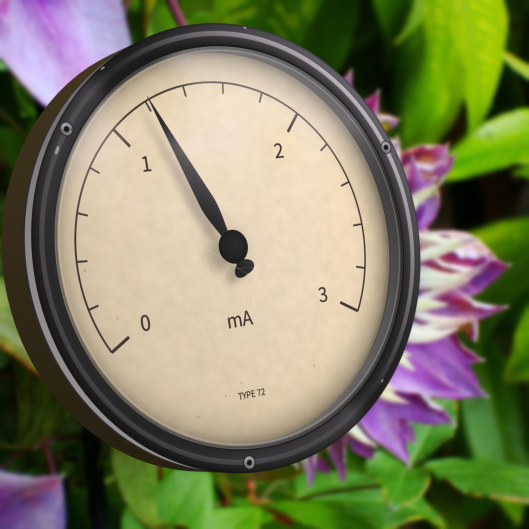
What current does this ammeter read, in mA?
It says 1.2 mA
